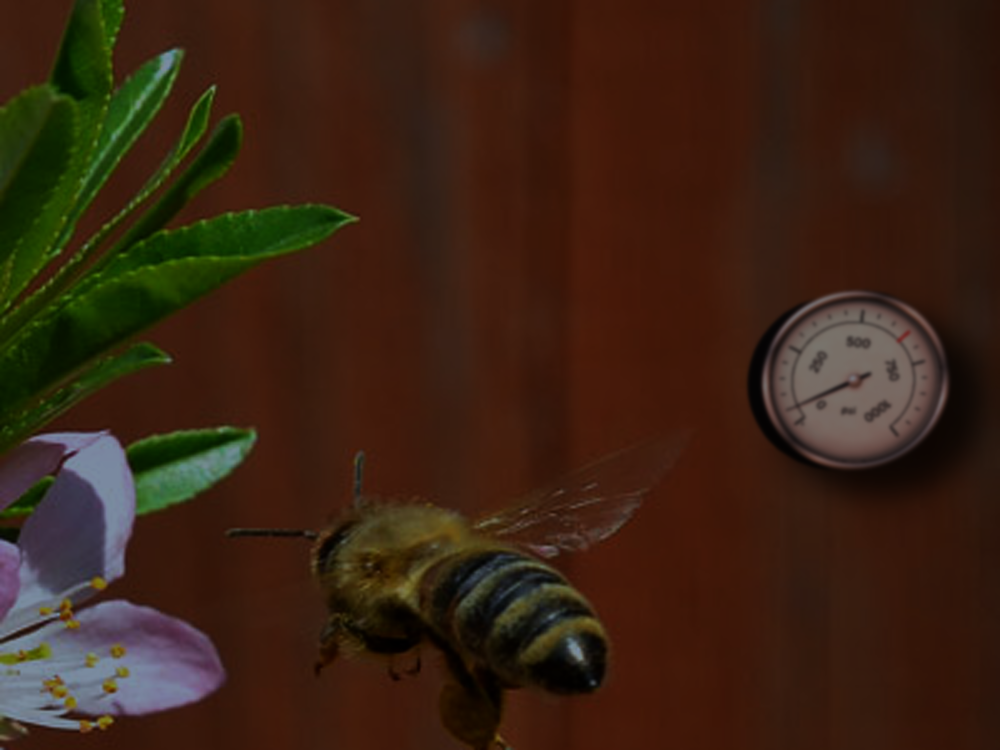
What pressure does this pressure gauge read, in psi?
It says 50 psi
